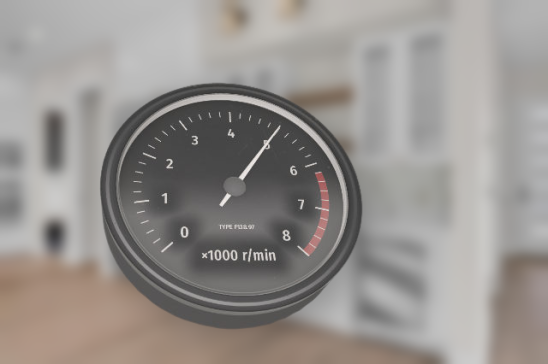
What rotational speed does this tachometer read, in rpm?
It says 5000 rpm
